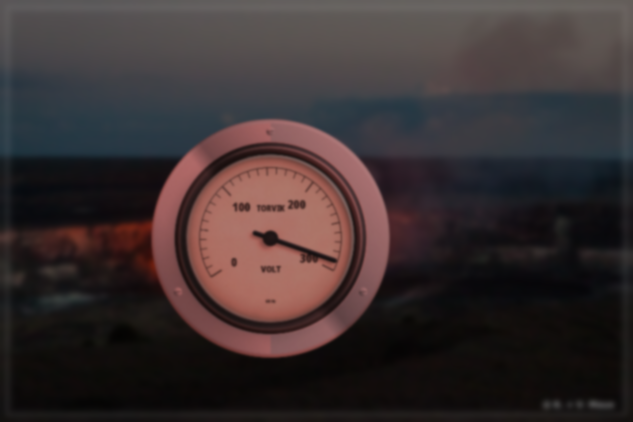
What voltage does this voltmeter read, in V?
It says 290 V
